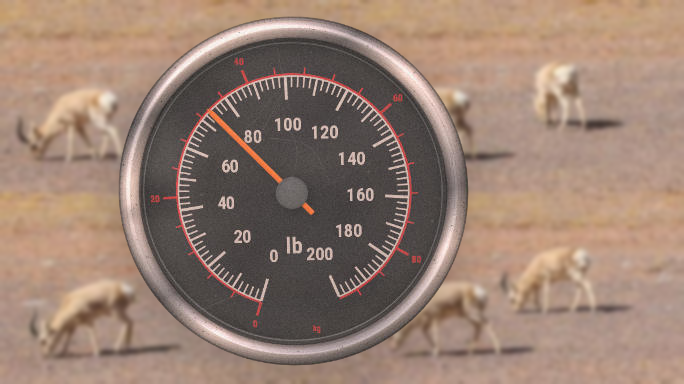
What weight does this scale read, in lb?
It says 74 lb
